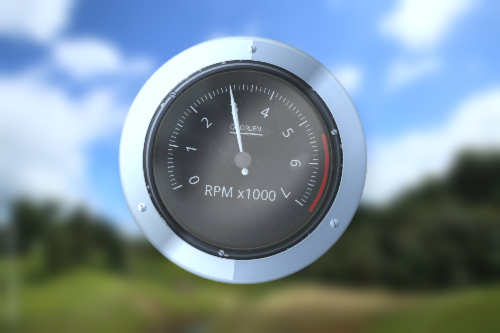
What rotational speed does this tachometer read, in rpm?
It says 3000 rpm
